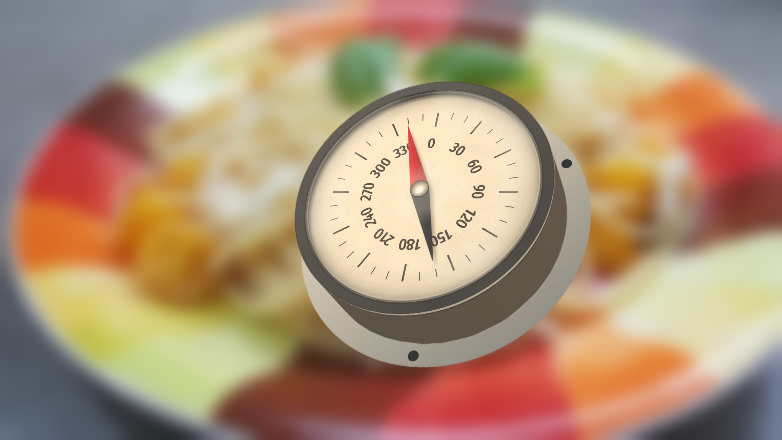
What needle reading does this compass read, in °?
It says 340 °
